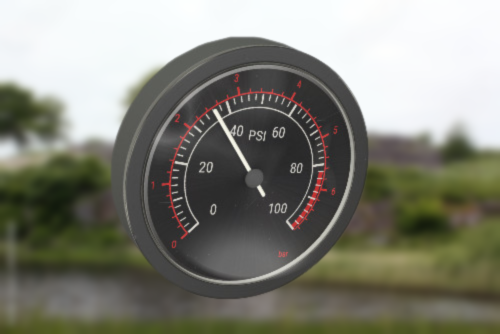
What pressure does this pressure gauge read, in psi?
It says 36 psi
